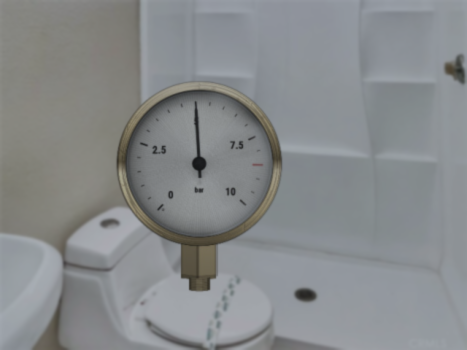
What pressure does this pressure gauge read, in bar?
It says 5 bar
